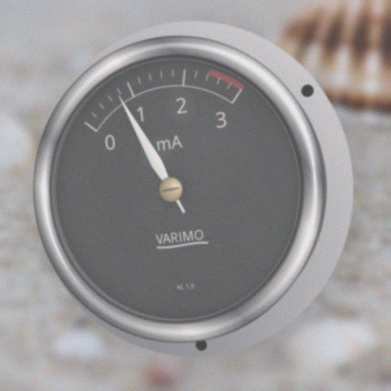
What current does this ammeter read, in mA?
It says 0.8 mA
